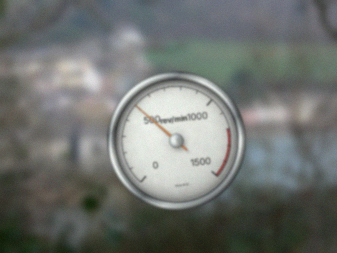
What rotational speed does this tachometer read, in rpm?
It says 500 rpm
